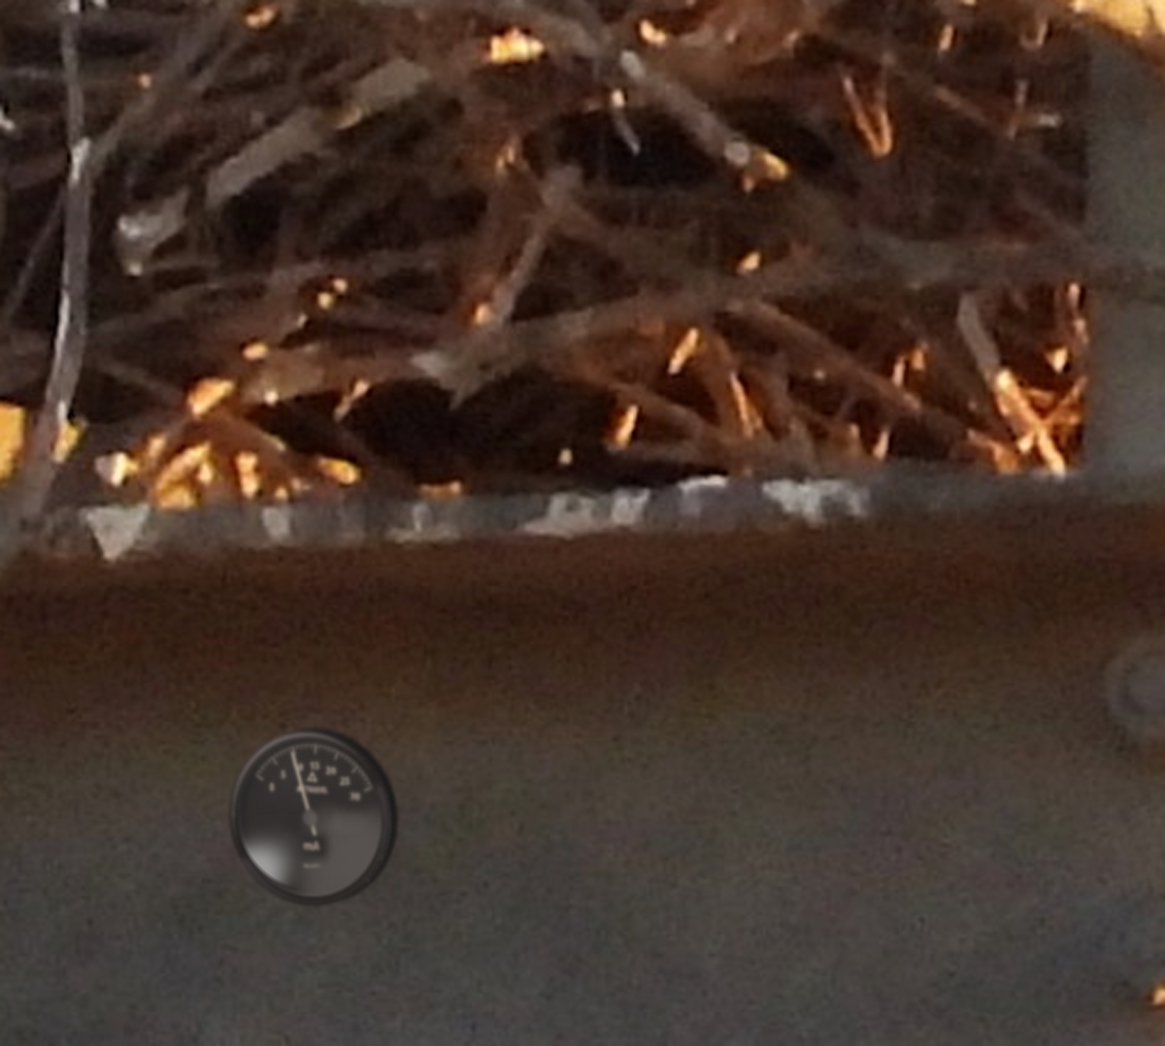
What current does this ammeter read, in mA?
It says 10 mA
